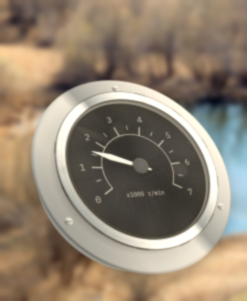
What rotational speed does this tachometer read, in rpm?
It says 1500 rpm
